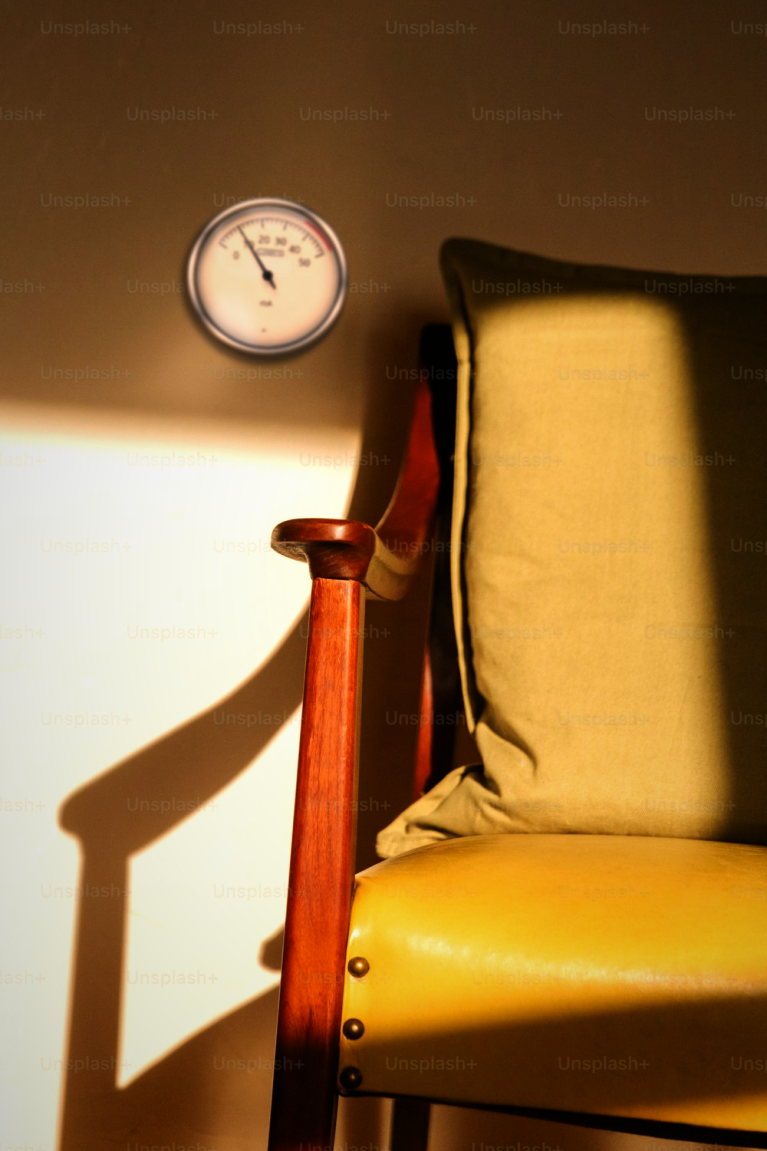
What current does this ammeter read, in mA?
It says 10 mA
